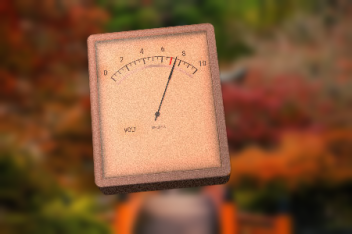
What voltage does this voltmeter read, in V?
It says 7.5 V
